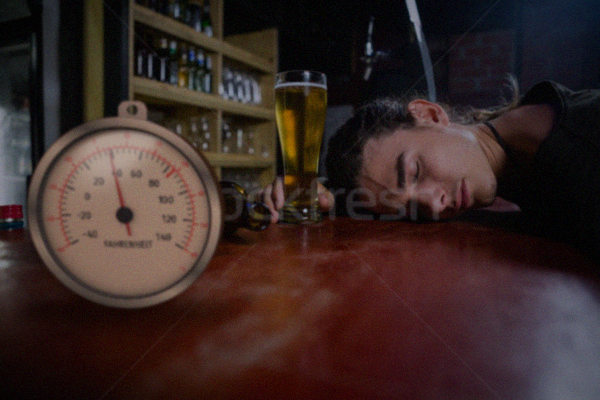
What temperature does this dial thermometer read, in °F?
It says 40 °F
